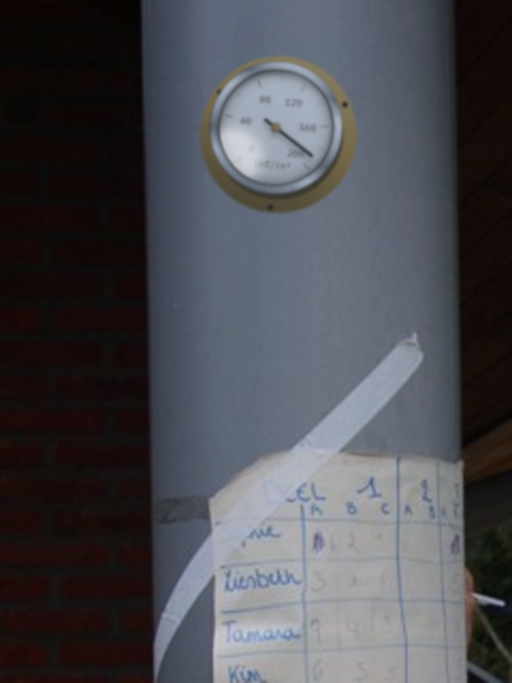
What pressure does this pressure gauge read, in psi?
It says 190 psi
